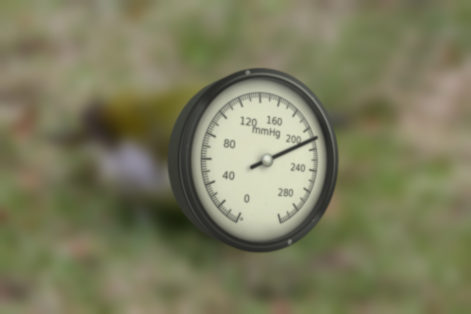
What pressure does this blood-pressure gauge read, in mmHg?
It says 210 mmHg
